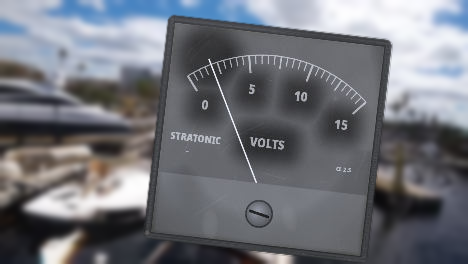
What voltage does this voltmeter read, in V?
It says 2 V
